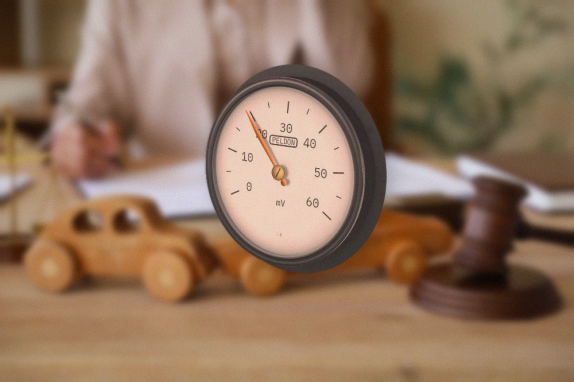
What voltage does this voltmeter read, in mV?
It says 20 mV
